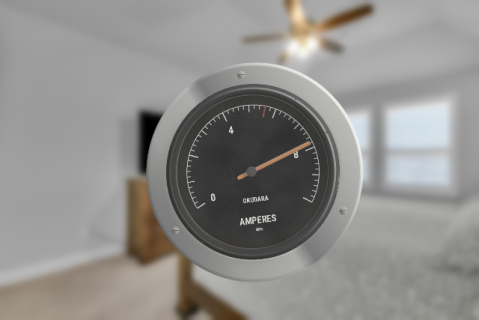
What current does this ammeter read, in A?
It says 7.8 A
